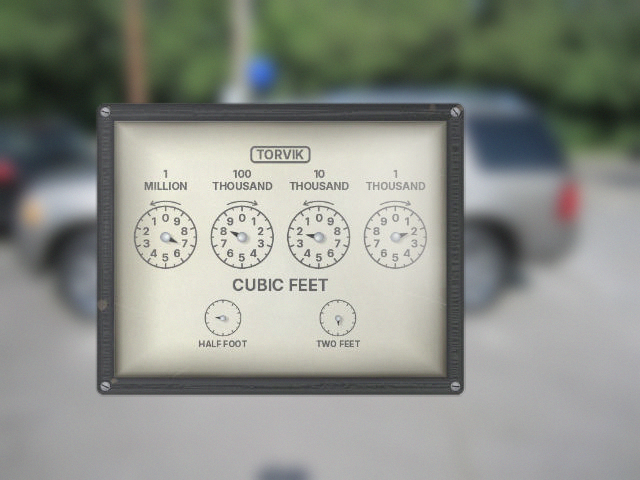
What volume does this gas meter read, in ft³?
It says 682200 ft³
